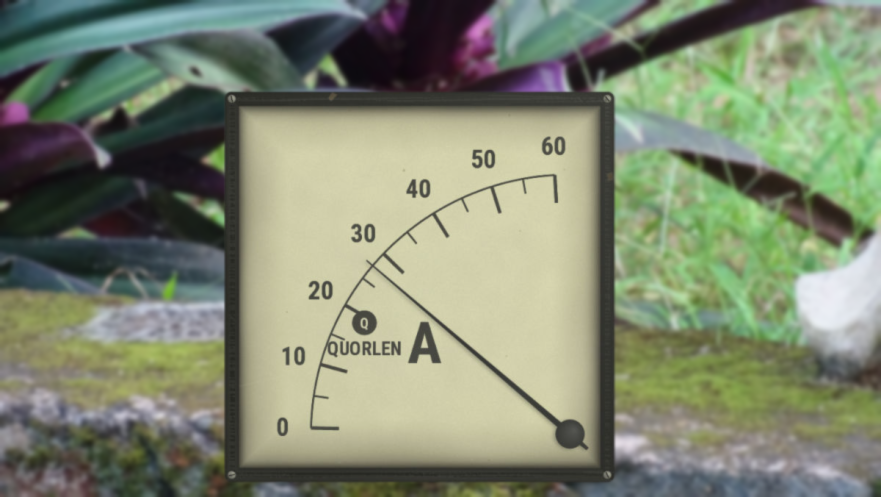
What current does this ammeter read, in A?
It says 27.5 A
